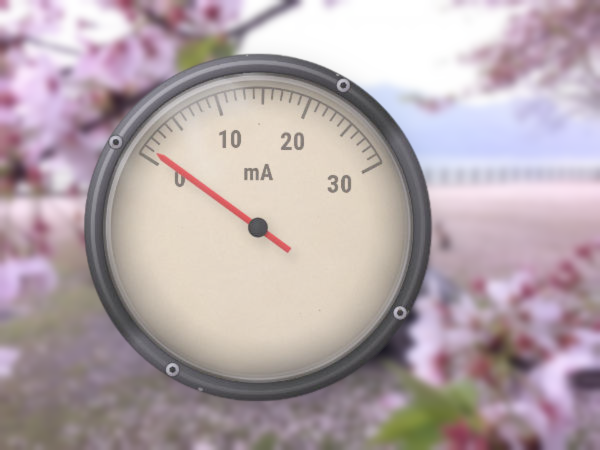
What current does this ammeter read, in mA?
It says 1 mA
